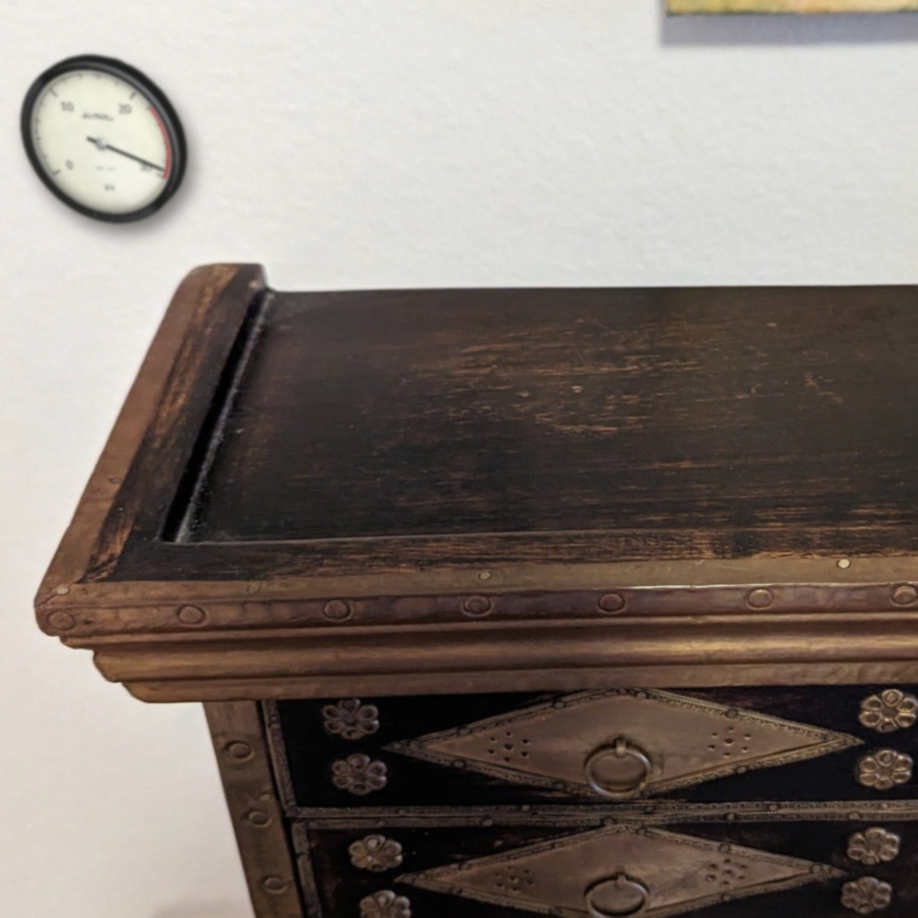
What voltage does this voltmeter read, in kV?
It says 29 kV
